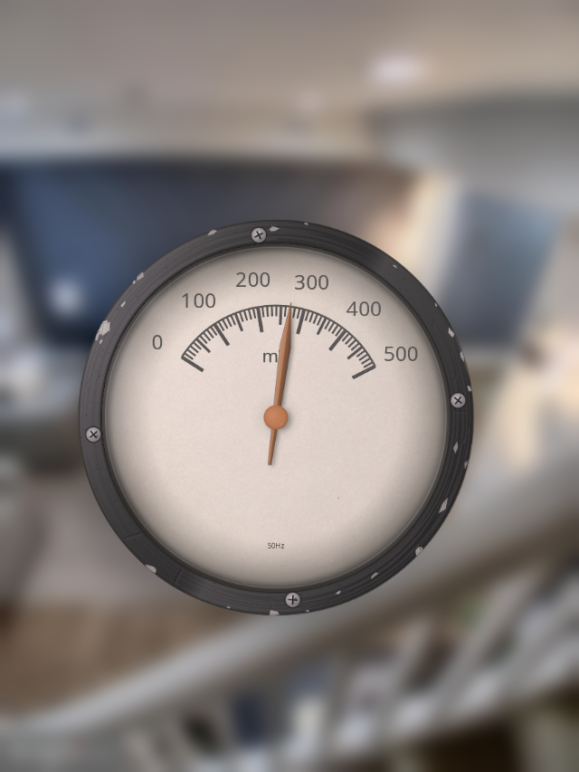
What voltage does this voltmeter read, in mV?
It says 270 mV
